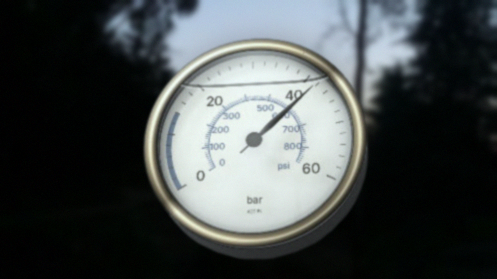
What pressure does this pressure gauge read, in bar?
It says 42 bar
